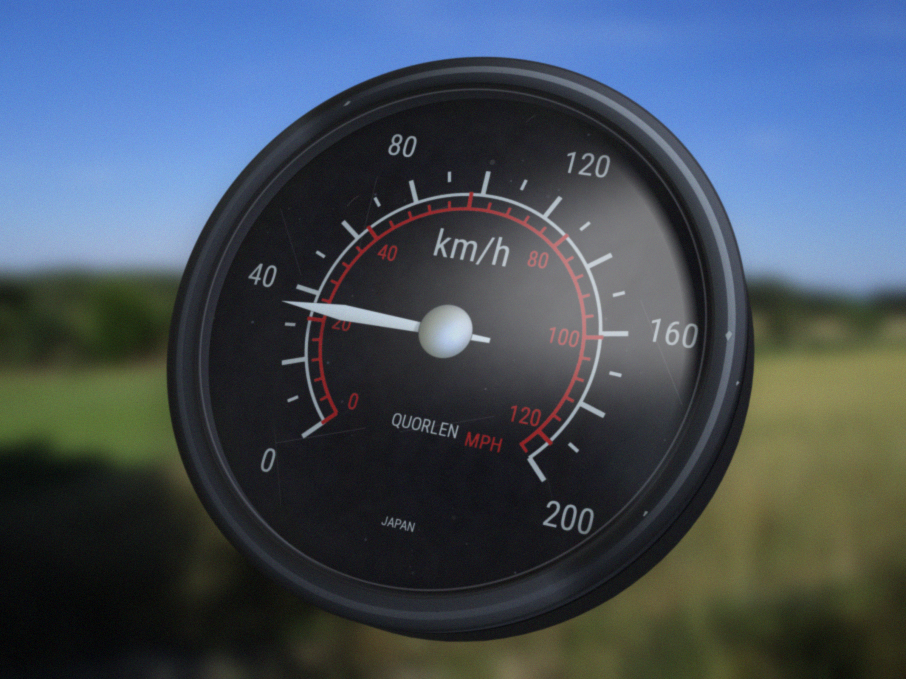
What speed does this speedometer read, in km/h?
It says 35 km/h
